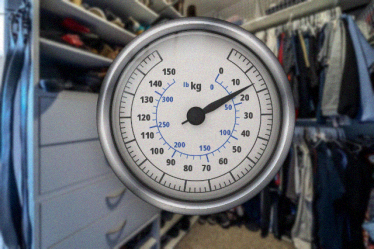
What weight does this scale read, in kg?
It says 16 kg
